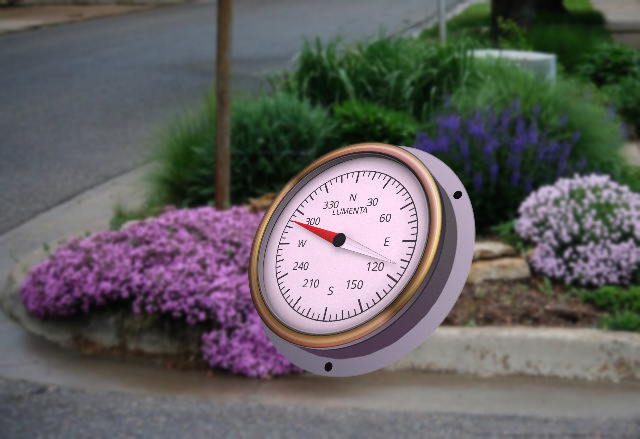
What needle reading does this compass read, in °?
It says 290 °
